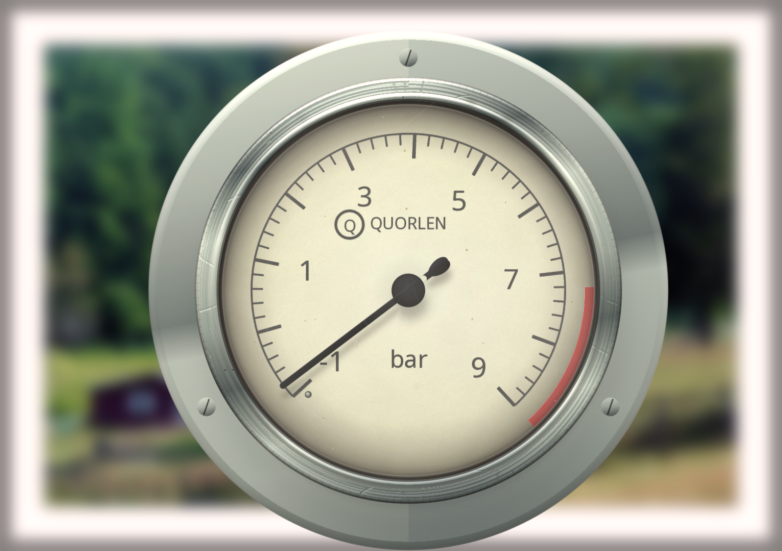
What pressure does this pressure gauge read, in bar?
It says -0.8 bar
